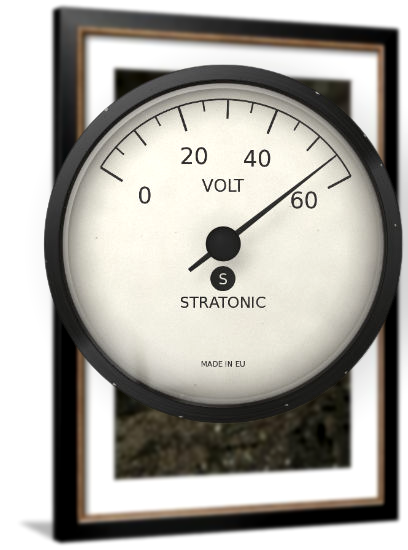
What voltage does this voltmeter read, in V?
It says 55 V
